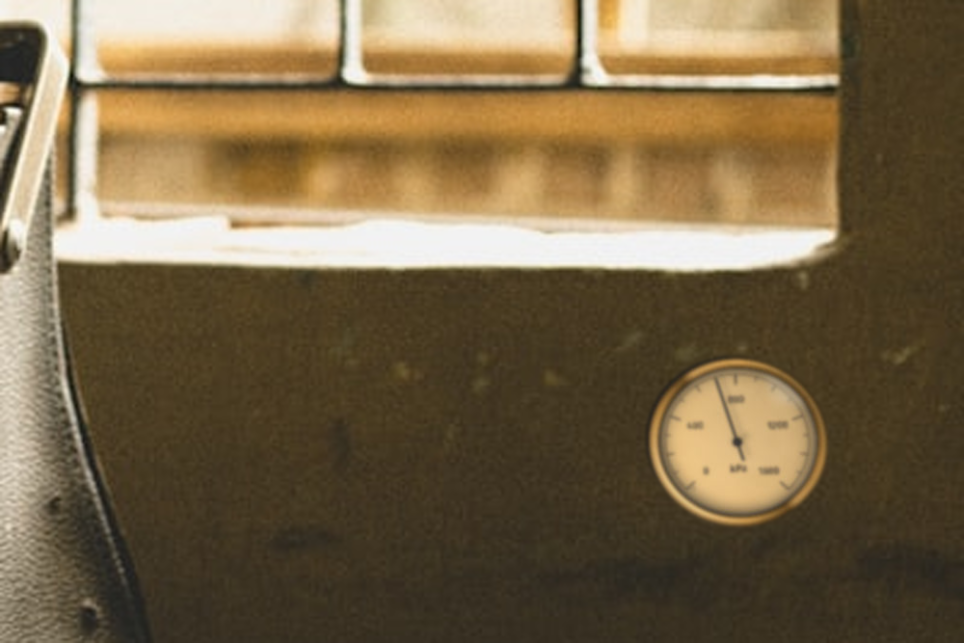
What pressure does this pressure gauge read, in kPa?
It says 700 kPa
